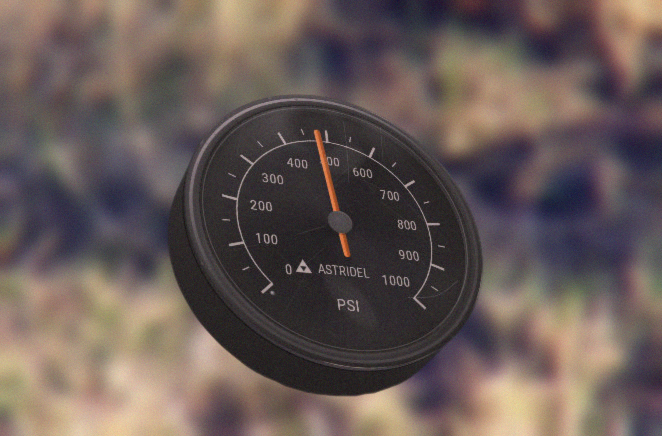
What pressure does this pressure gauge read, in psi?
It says 475 psi
